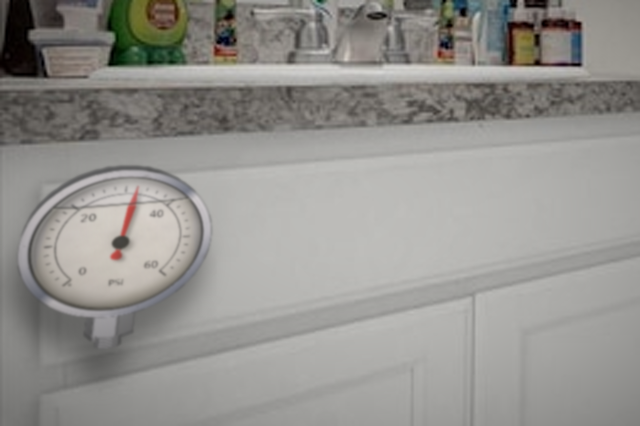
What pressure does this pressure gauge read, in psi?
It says 32 psi
